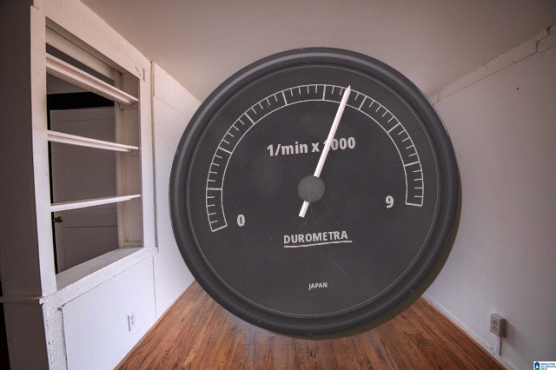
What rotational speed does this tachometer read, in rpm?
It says 5600 rpm
